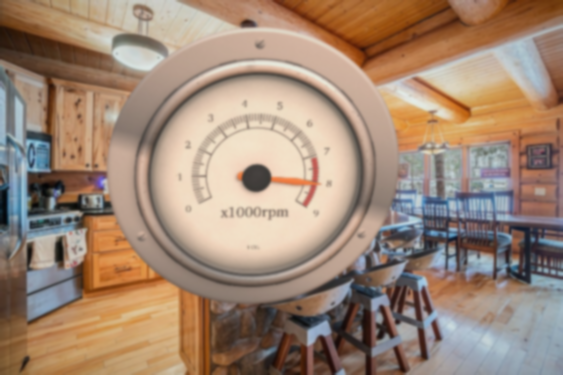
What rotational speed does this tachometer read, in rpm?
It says 8000 rpm
